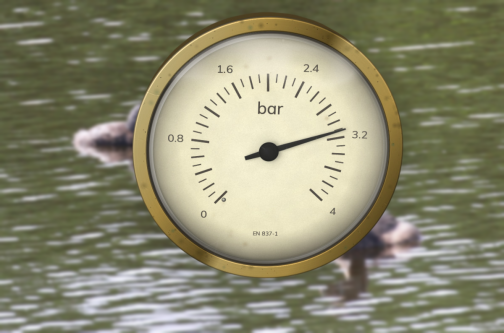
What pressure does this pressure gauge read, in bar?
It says 3.1 bar
